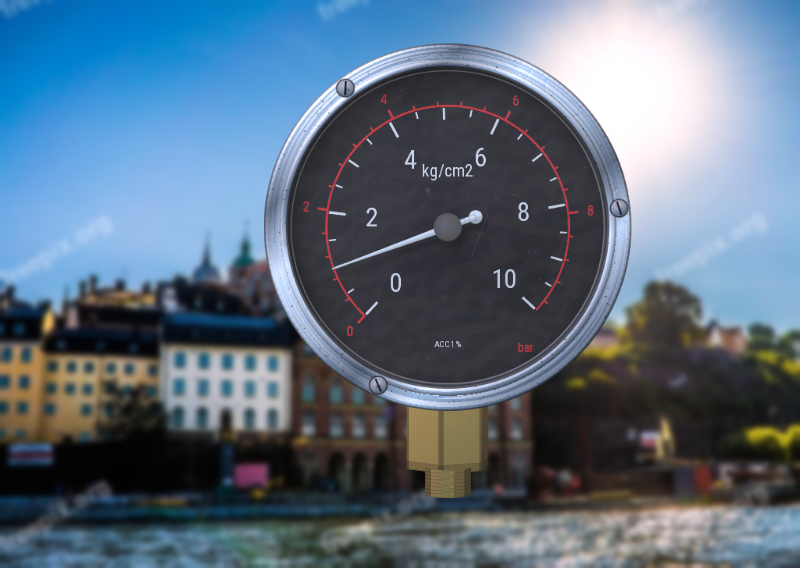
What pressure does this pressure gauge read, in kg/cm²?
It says 1 kg/cm²
